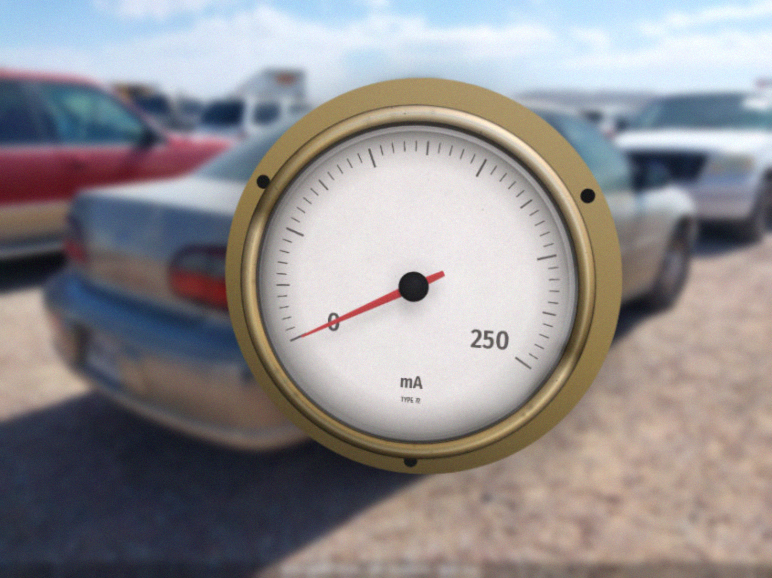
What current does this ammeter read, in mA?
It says 0 mA
